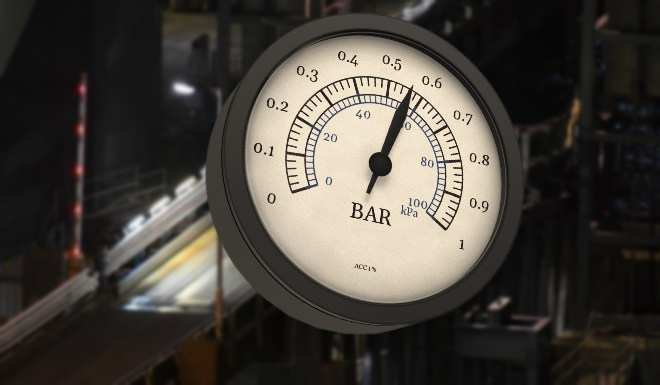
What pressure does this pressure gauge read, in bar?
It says 0.56 bar
